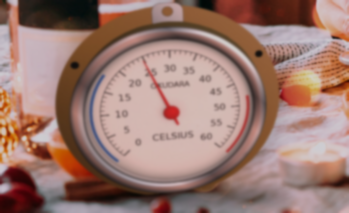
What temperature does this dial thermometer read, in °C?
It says 25 °C
